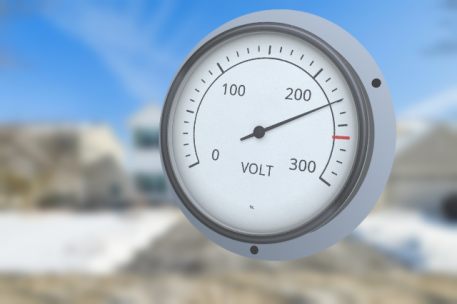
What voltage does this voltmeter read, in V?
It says 230 V
